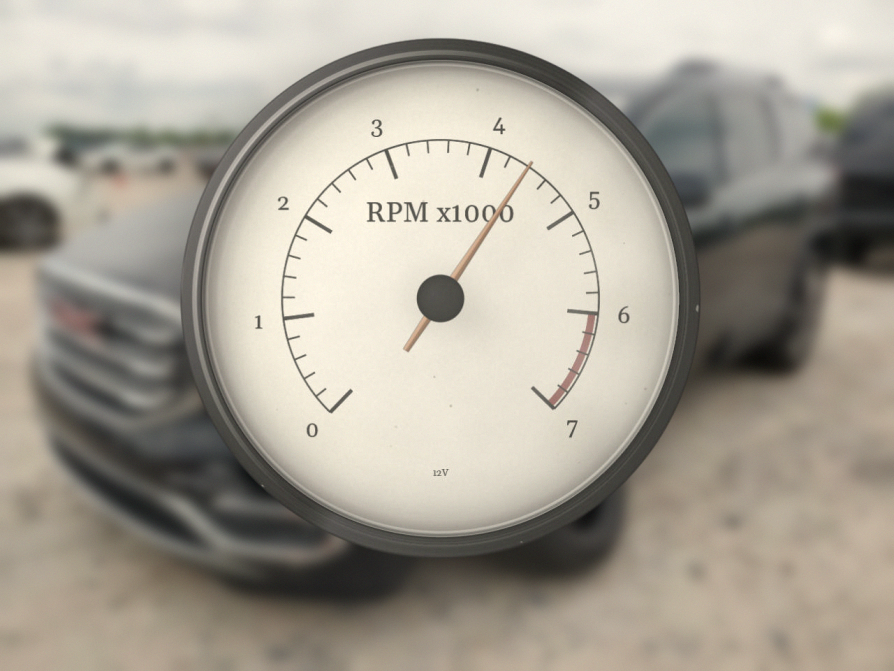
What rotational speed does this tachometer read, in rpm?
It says 4400 rpm
